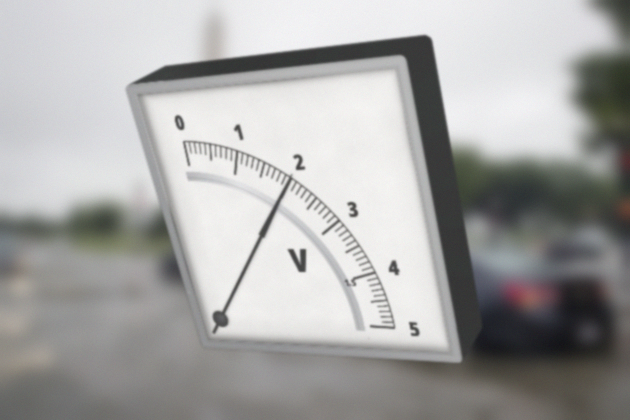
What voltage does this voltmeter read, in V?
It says 2 V
